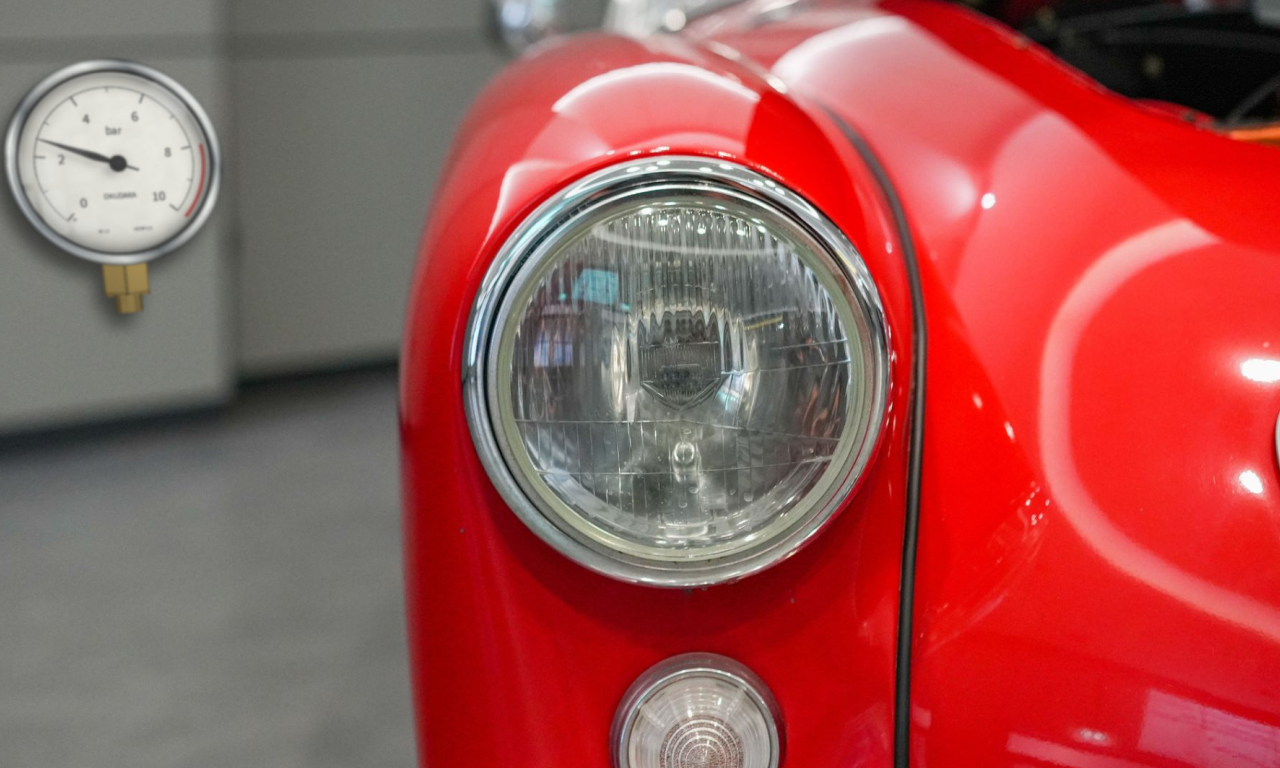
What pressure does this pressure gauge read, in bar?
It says 2.5 bar
